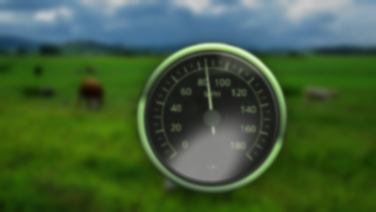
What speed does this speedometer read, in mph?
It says 85 mph
